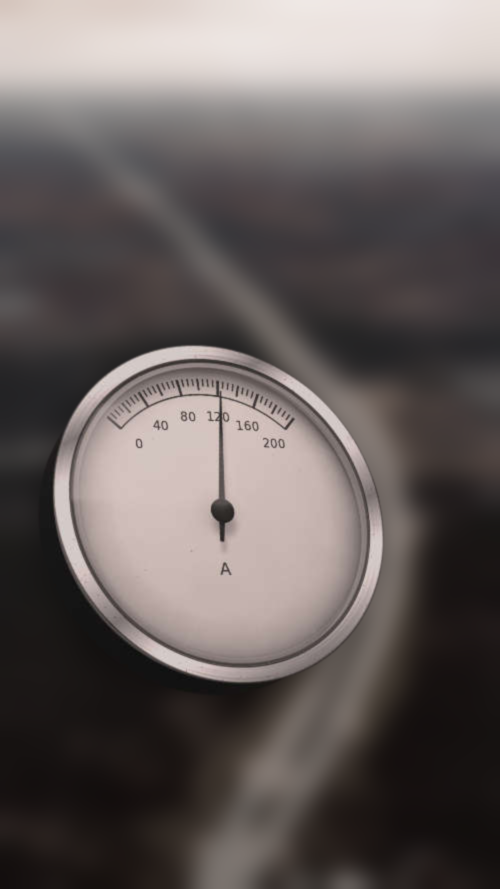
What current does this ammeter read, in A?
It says 120 A
